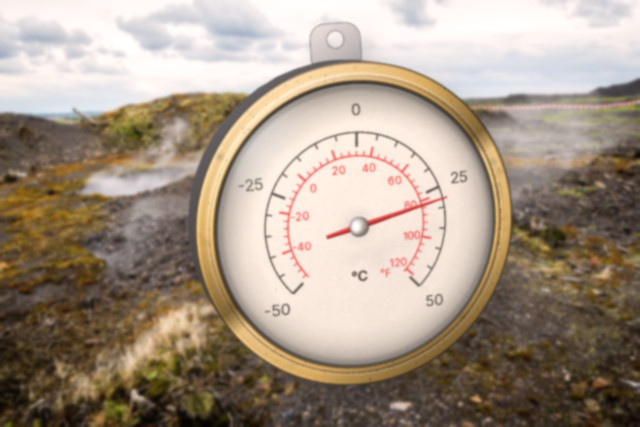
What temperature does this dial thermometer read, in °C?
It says 27.5 °C
